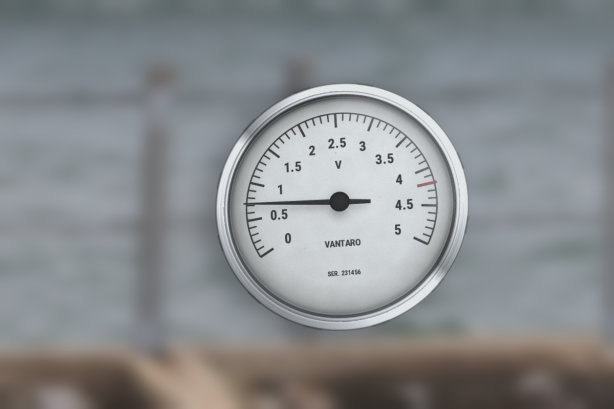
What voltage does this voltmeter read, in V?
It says 0.7 V
